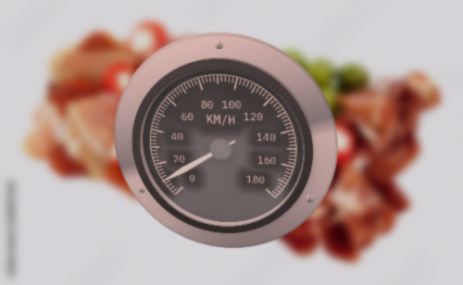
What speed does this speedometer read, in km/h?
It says 10 km/h
